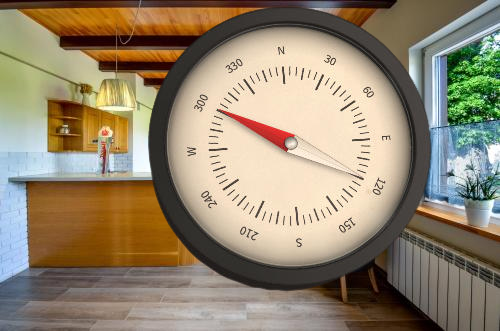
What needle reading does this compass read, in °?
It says 300 °
